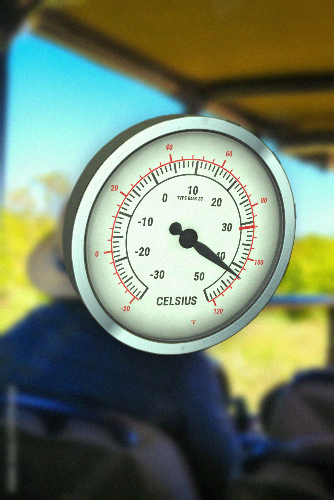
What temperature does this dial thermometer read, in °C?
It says 42 °C
